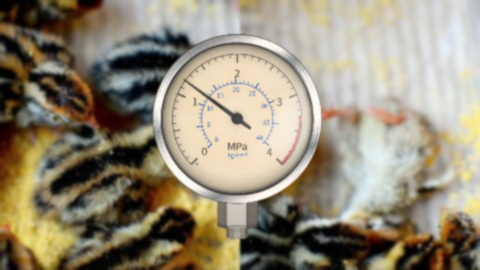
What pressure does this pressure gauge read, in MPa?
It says 1.2 MPa
